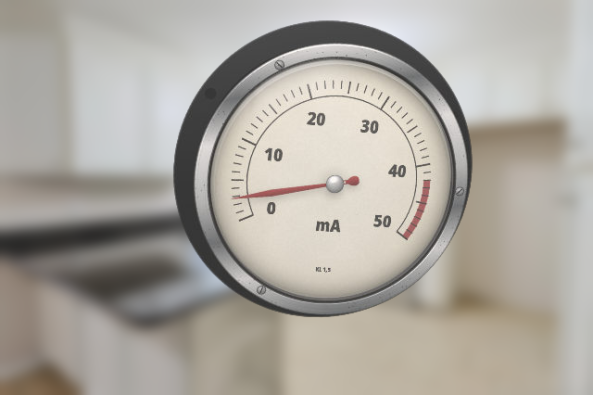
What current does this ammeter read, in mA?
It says 3 mA
